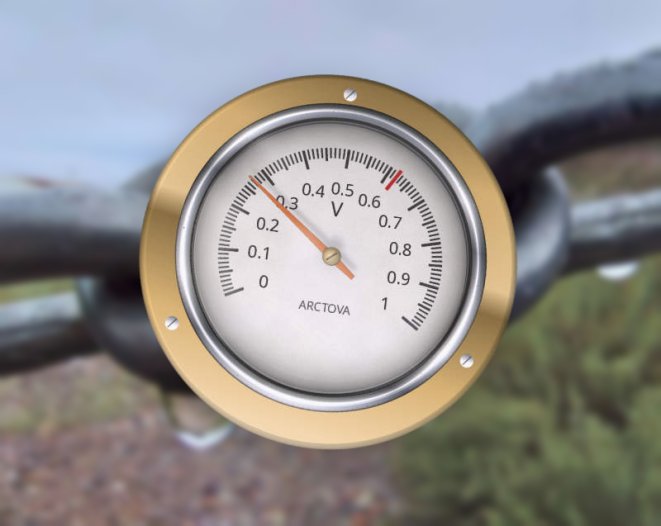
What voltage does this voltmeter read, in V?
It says 0.27 V
